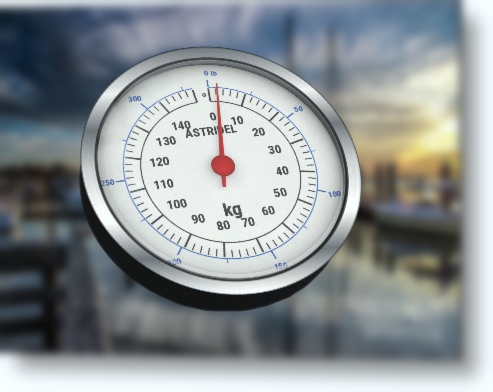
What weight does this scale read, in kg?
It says 2 kg
